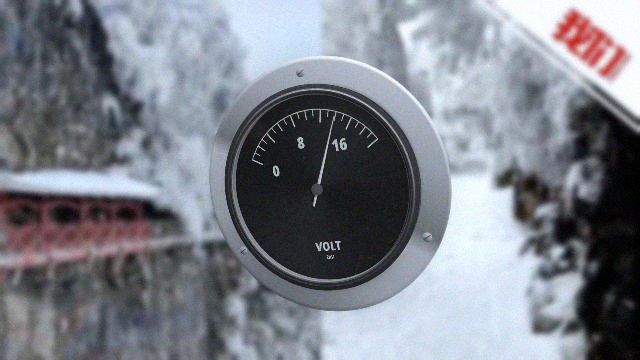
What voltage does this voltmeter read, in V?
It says 14 V
